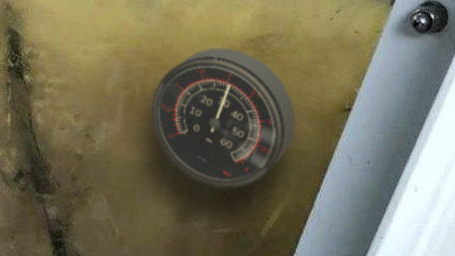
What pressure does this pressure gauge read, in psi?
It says 30 psi
